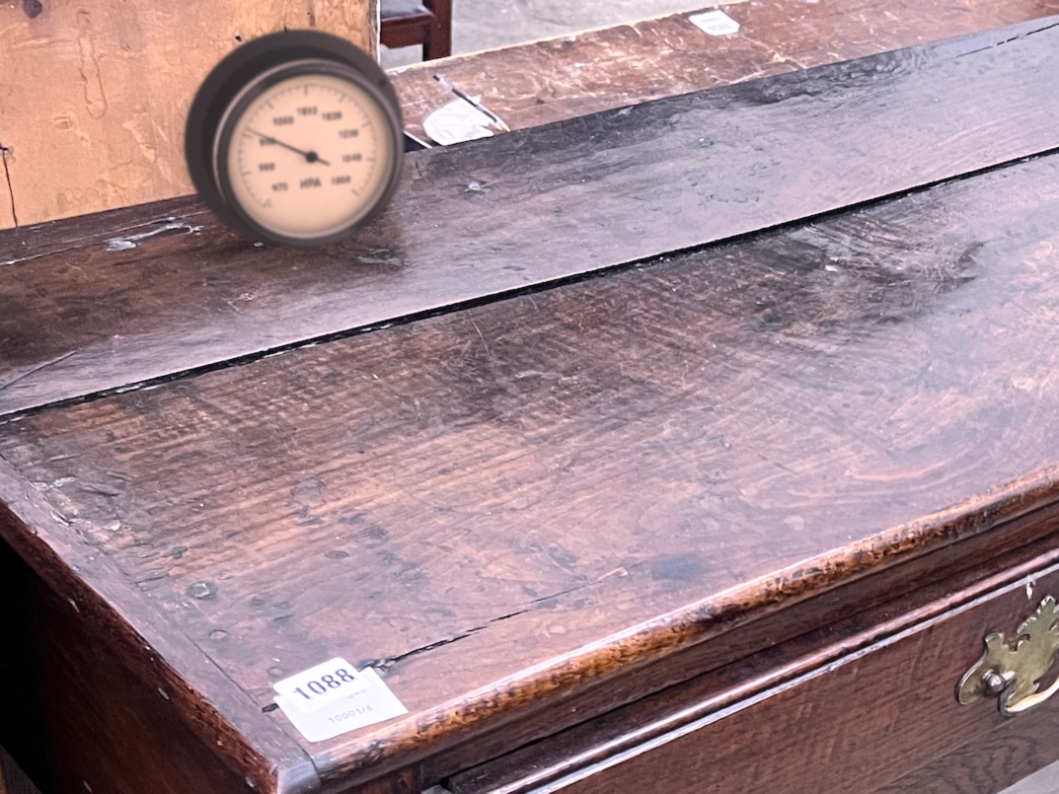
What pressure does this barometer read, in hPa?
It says 992 hPa
